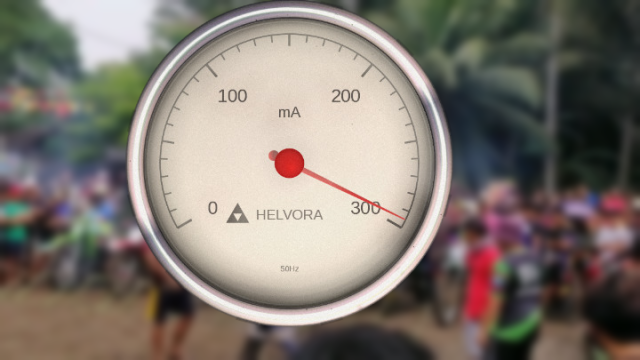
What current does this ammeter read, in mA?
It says 295 mA
